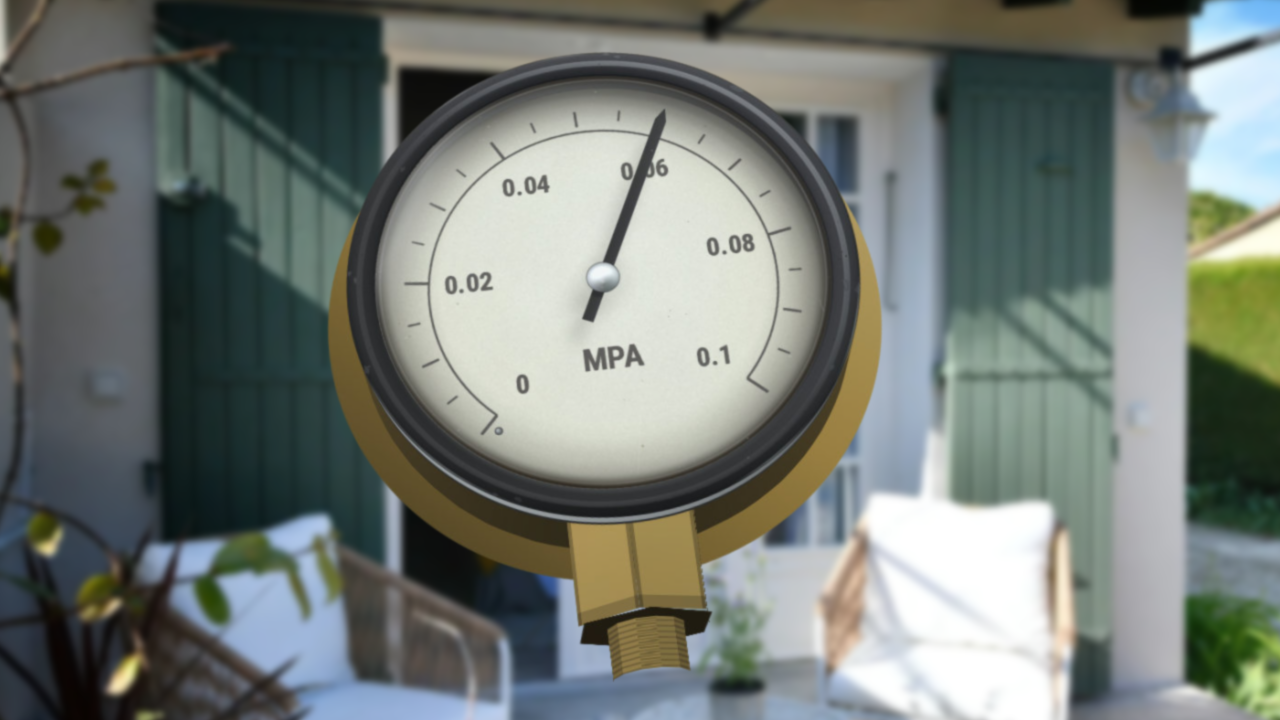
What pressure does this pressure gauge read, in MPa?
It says 0.06 MPa
